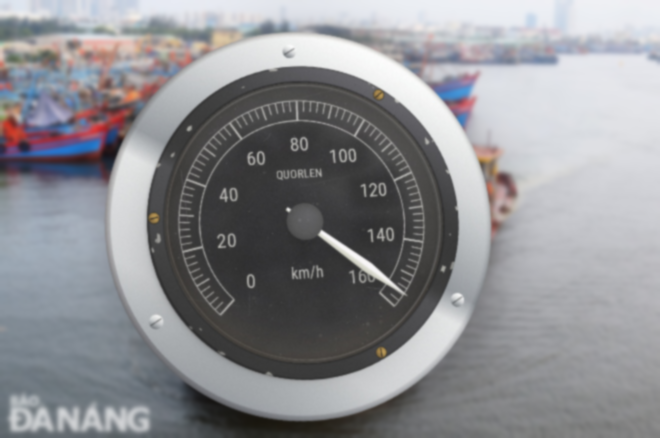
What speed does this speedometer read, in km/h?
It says 156 km/h
